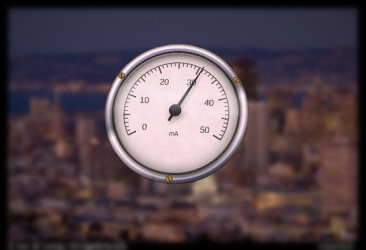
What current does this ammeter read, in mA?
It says 31 mA
